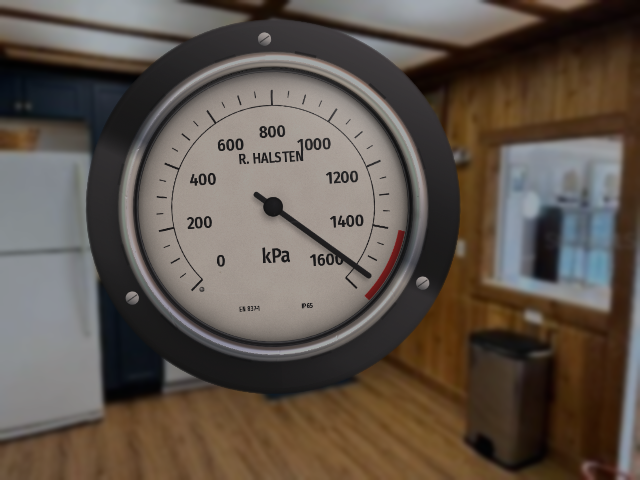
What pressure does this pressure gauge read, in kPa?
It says 1550 kPa
